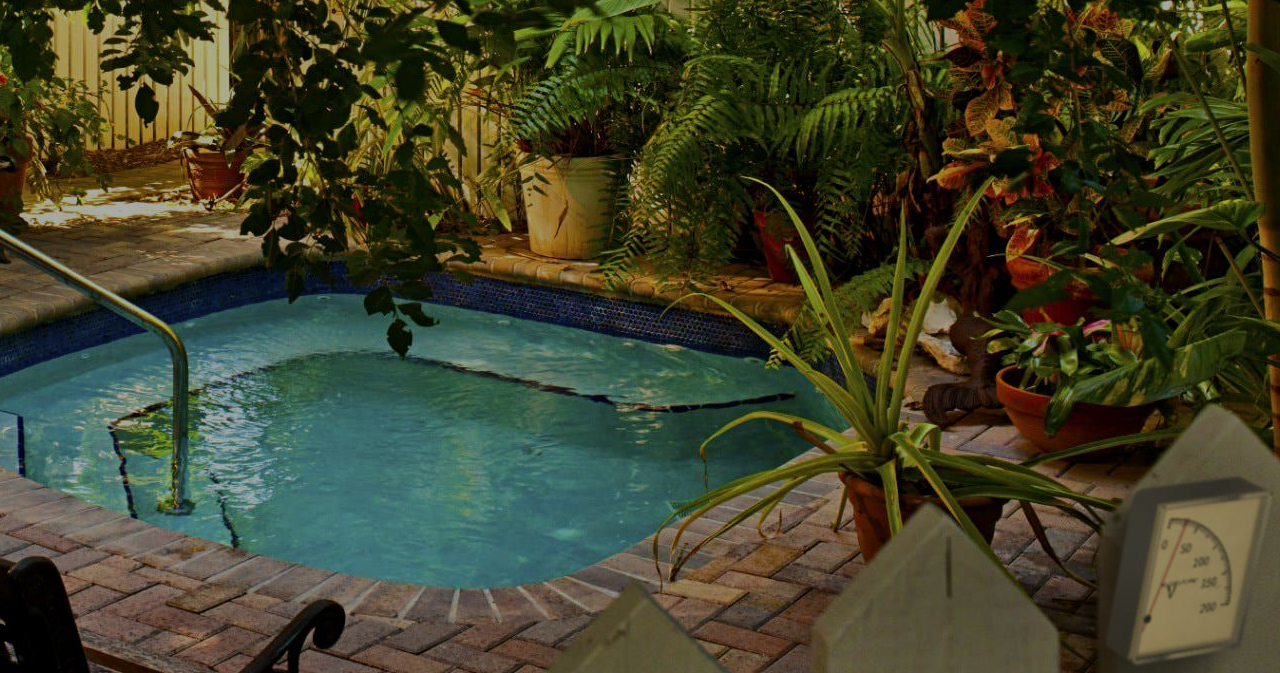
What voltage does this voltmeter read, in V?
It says 25 V
